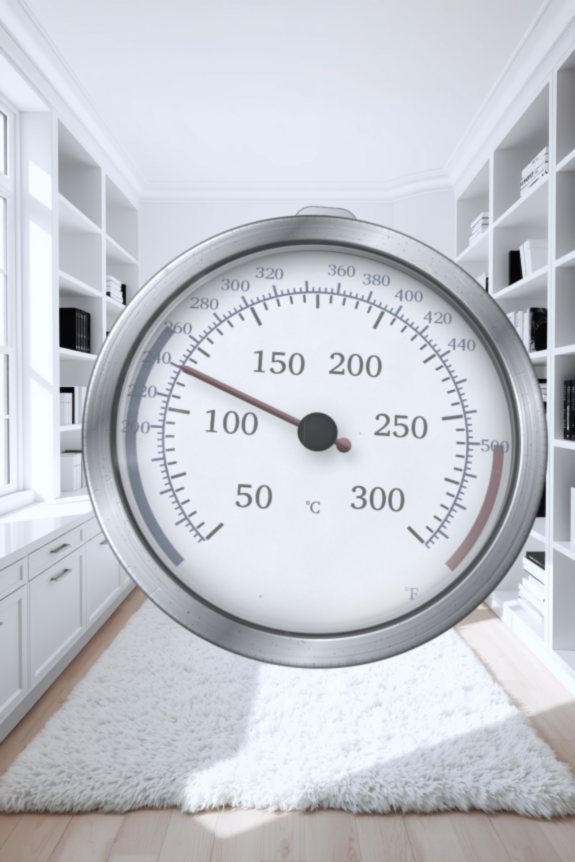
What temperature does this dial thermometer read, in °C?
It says 115 °C
